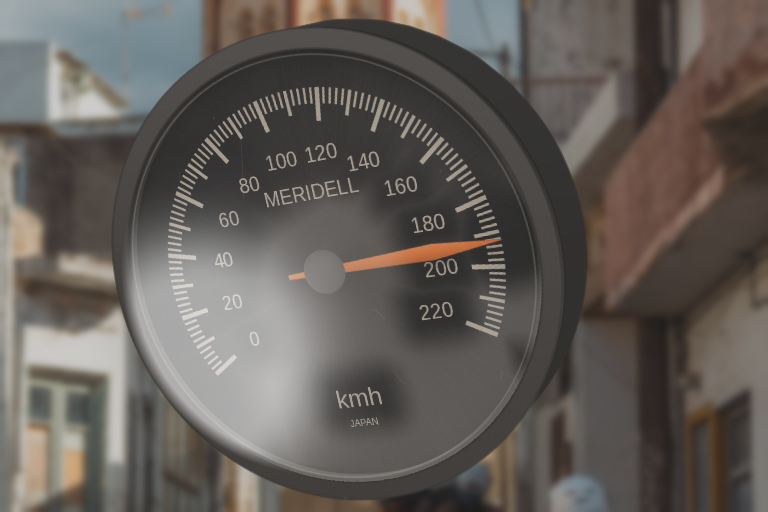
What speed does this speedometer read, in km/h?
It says 192 km/h
